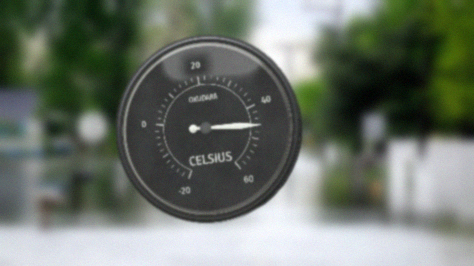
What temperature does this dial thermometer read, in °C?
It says 46 °C
